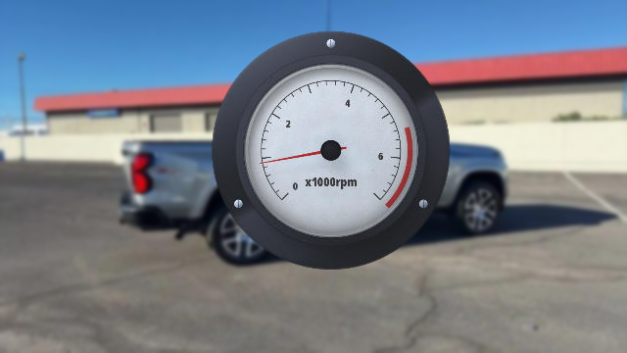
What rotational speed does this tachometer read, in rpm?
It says 900 rpm
